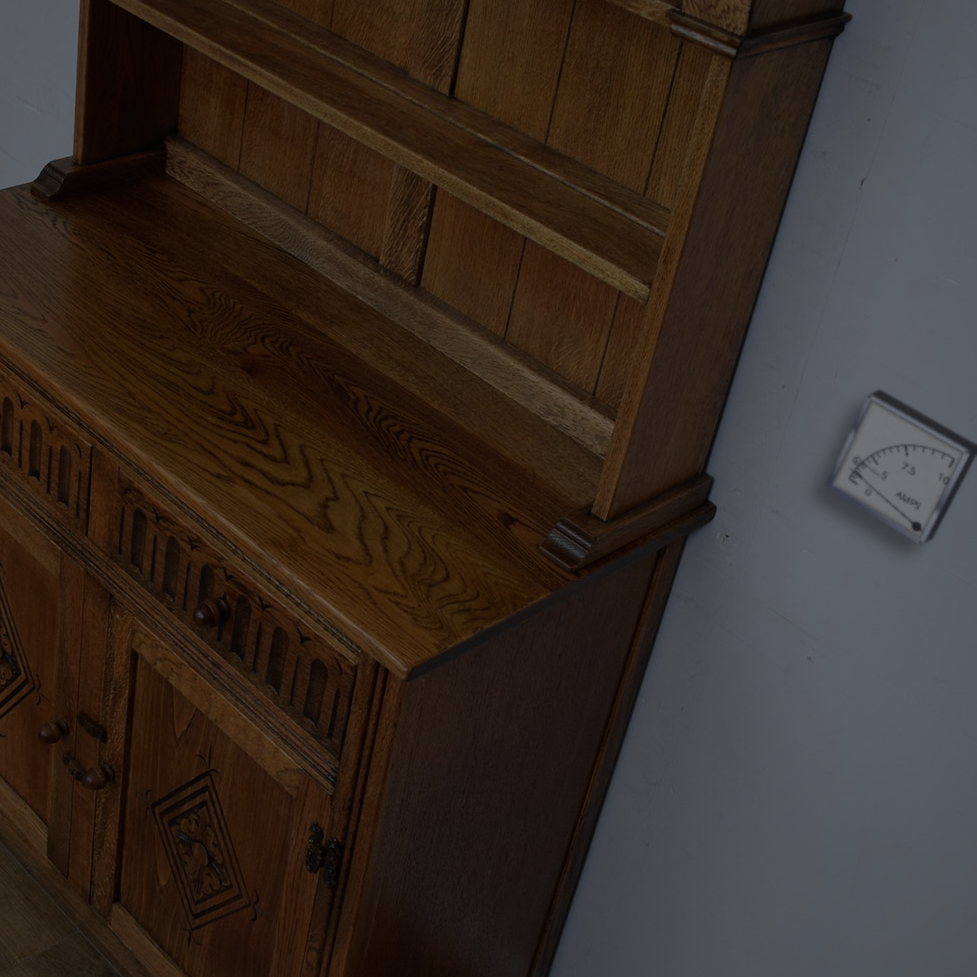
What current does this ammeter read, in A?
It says 2.5 A
